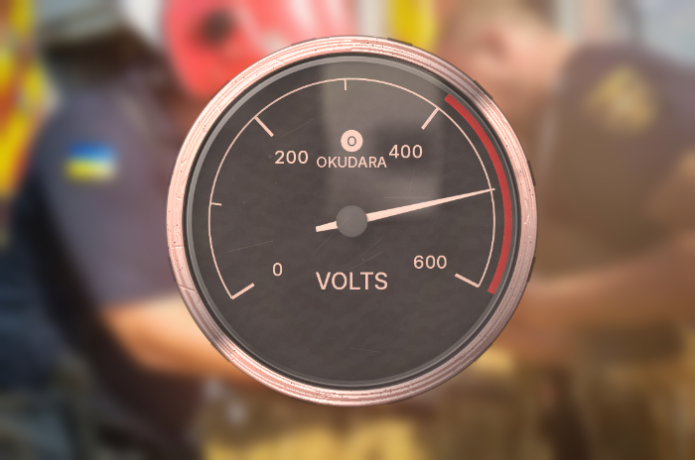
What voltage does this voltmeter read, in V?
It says 500 V
